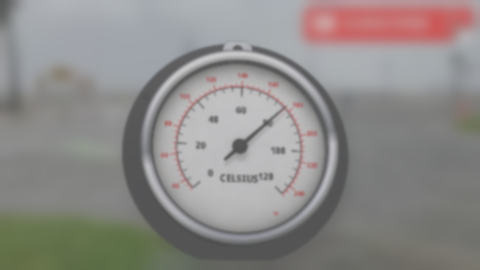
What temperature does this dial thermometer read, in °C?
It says 80 °C
